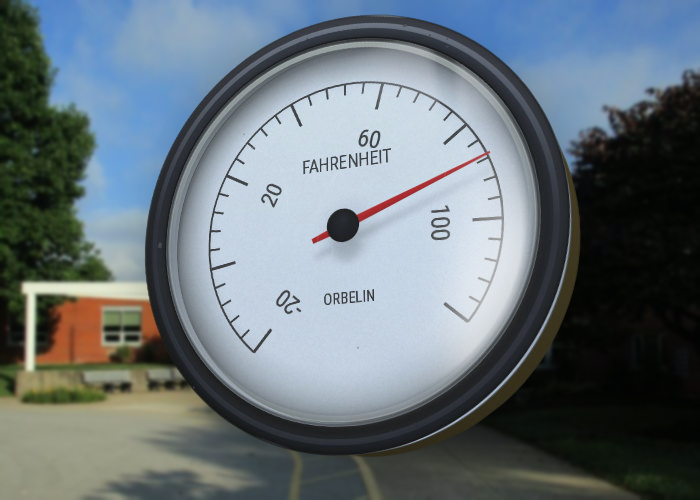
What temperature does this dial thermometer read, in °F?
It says 88 °F
